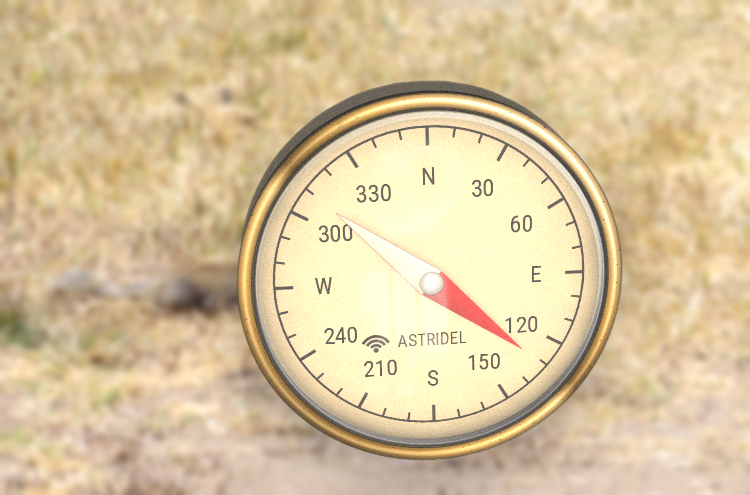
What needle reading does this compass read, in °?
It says 130 °
